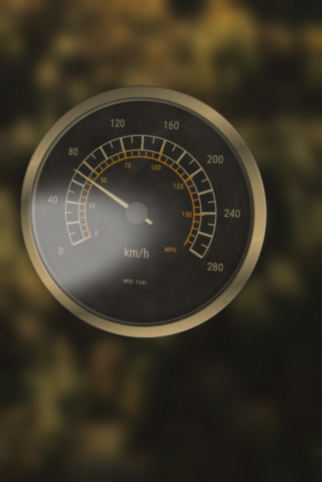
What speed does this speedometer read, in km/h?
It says 70 km/h
